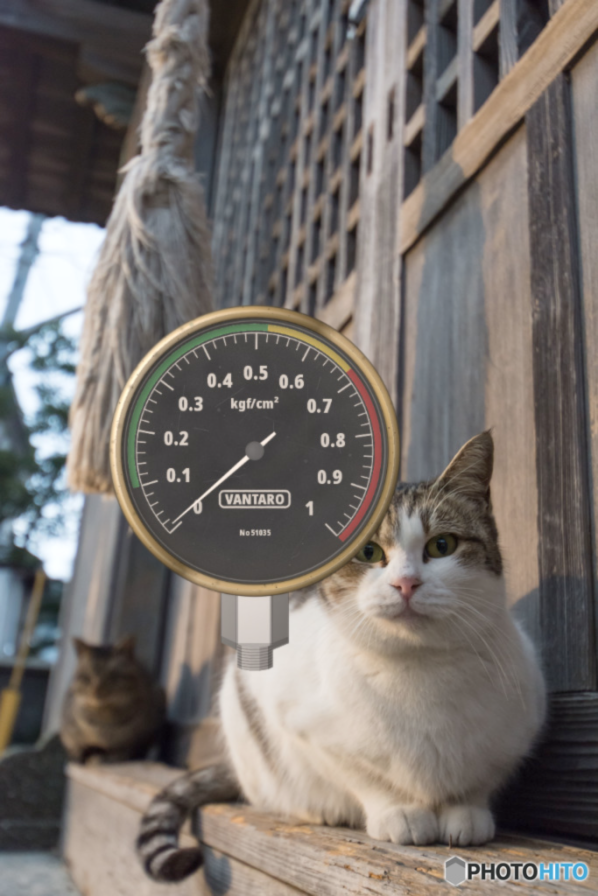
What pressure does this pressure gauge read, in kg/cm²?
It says 0.01 kg/cm²
